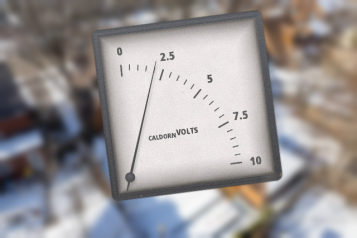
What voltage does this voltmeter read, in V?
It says 2 V
